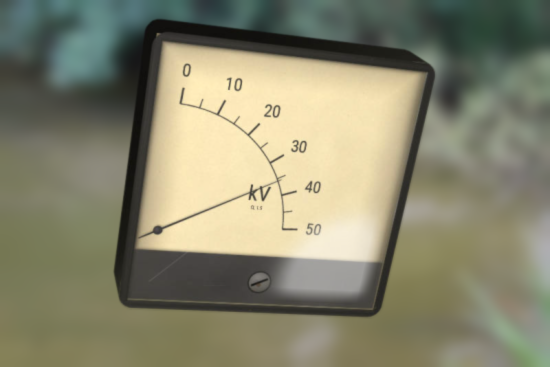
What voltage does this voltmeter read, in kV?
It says 35 kV
